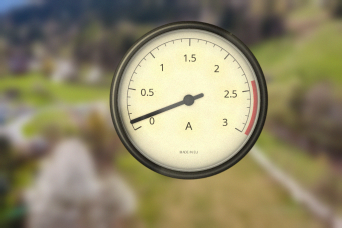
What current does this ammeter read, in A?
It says 0.1 A
